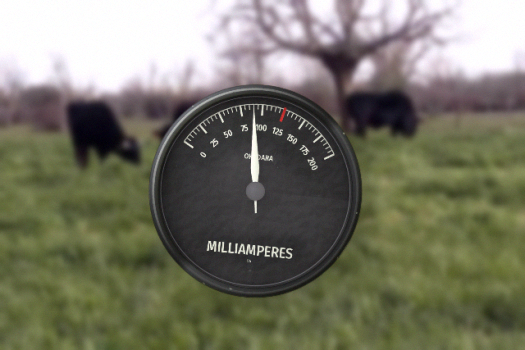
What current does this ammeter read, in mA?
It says 90 mA
